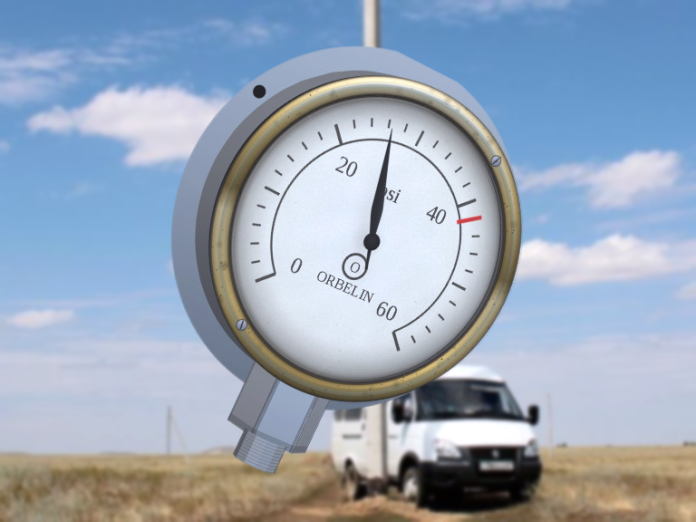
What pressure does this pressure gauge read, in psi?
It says 26 psi
